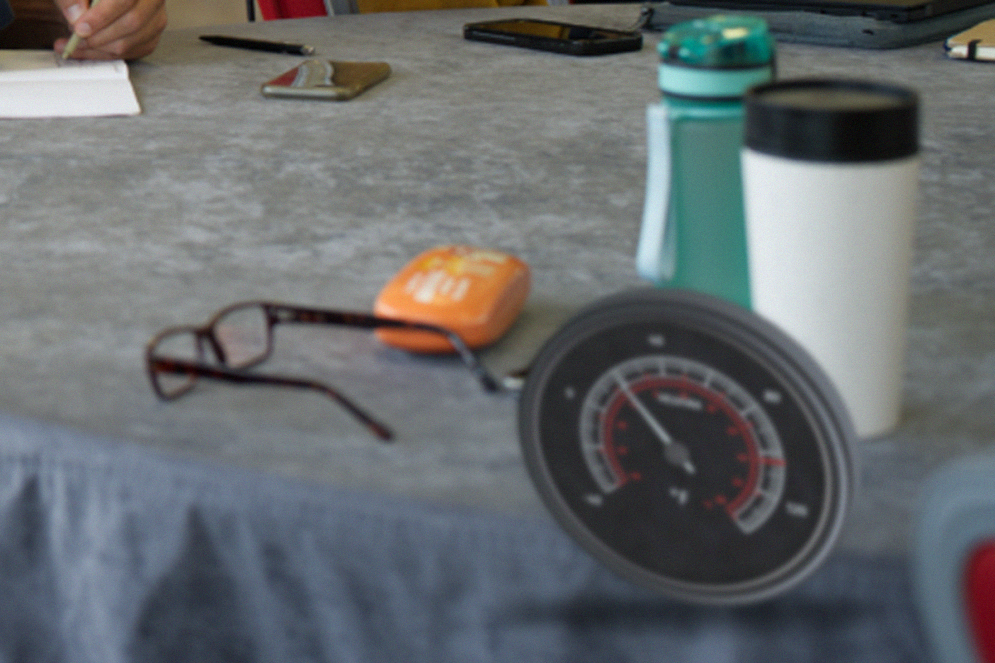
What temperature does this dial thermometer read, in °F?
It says 20 °F
